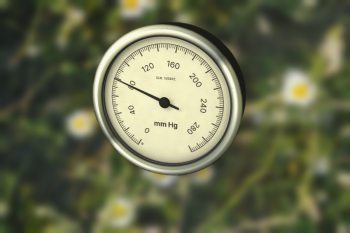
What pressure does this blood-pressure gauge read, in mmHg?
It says 80 mmHg
